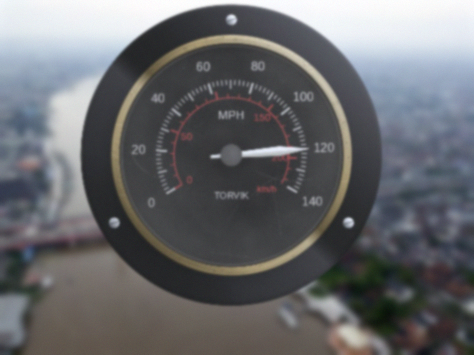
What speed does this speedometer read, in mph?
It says 120 mph
